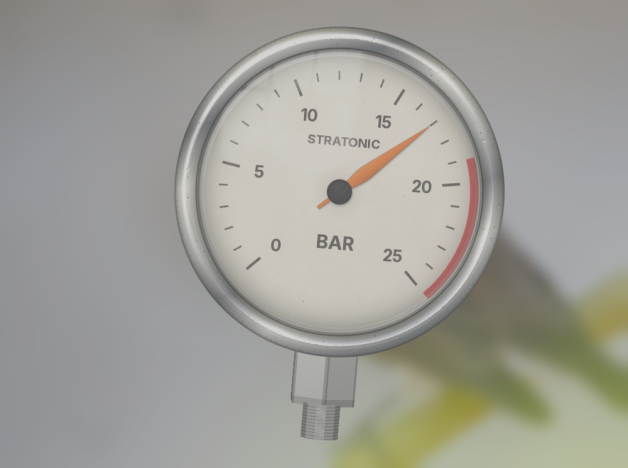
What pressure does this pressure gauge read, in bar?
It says 17 bar
